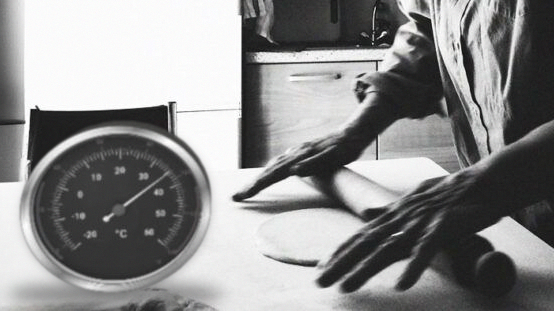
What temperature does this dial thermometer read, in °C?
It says 35 °C
